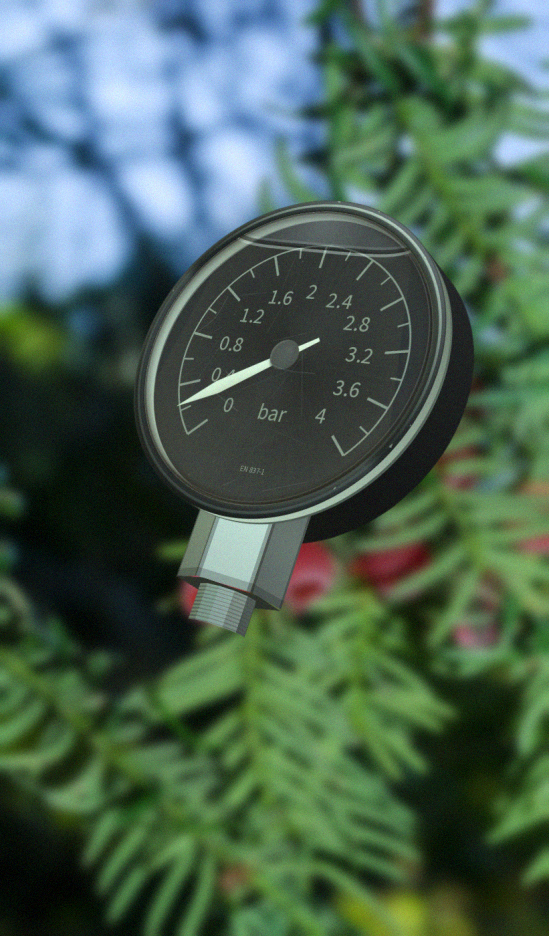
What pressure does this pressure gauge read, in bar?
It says 0.2 bar
